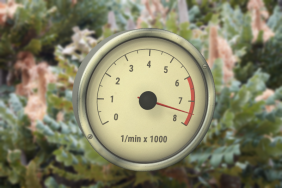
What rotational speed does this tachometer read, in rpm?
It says 7500 rpm
